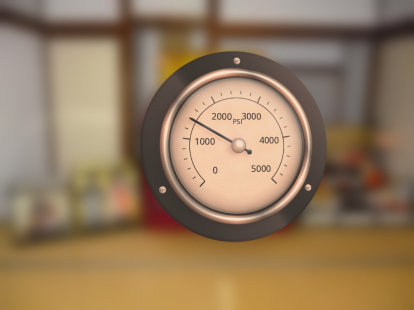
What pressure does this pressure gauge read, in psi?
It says 1400 psi
